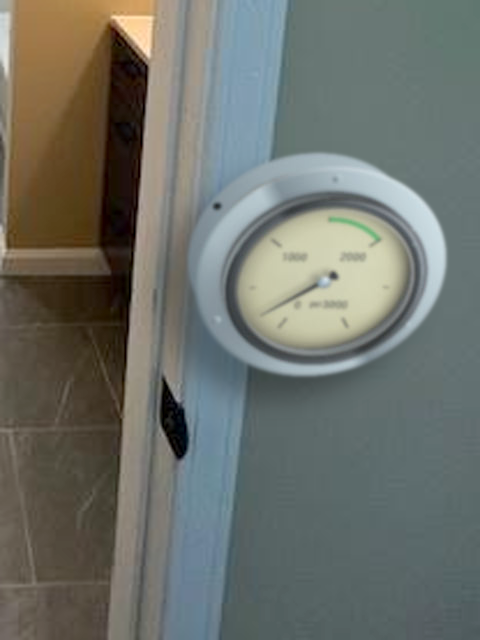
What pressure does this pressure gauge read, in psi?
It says 250 psi
